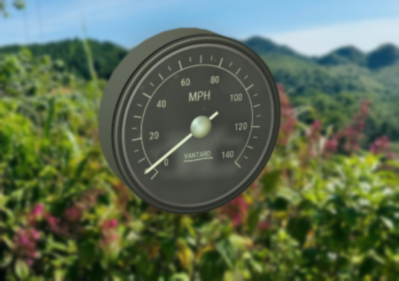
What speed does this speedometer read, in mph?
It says 5 mph
